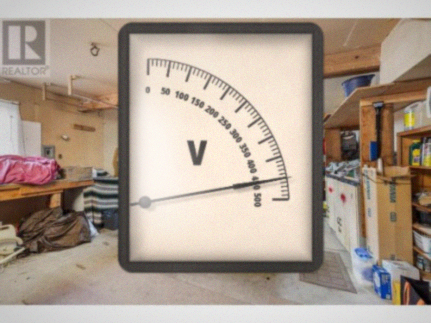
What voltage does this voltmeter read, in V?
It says 450 V
